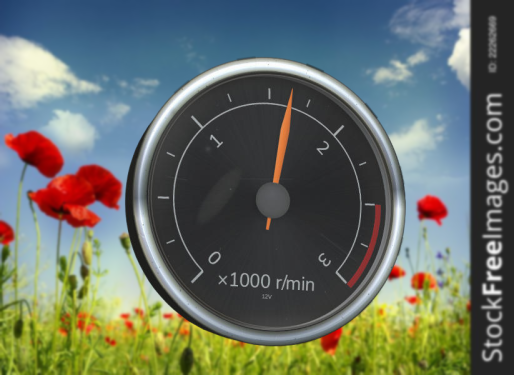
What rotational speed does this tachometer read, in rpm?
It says 1625 rpm
